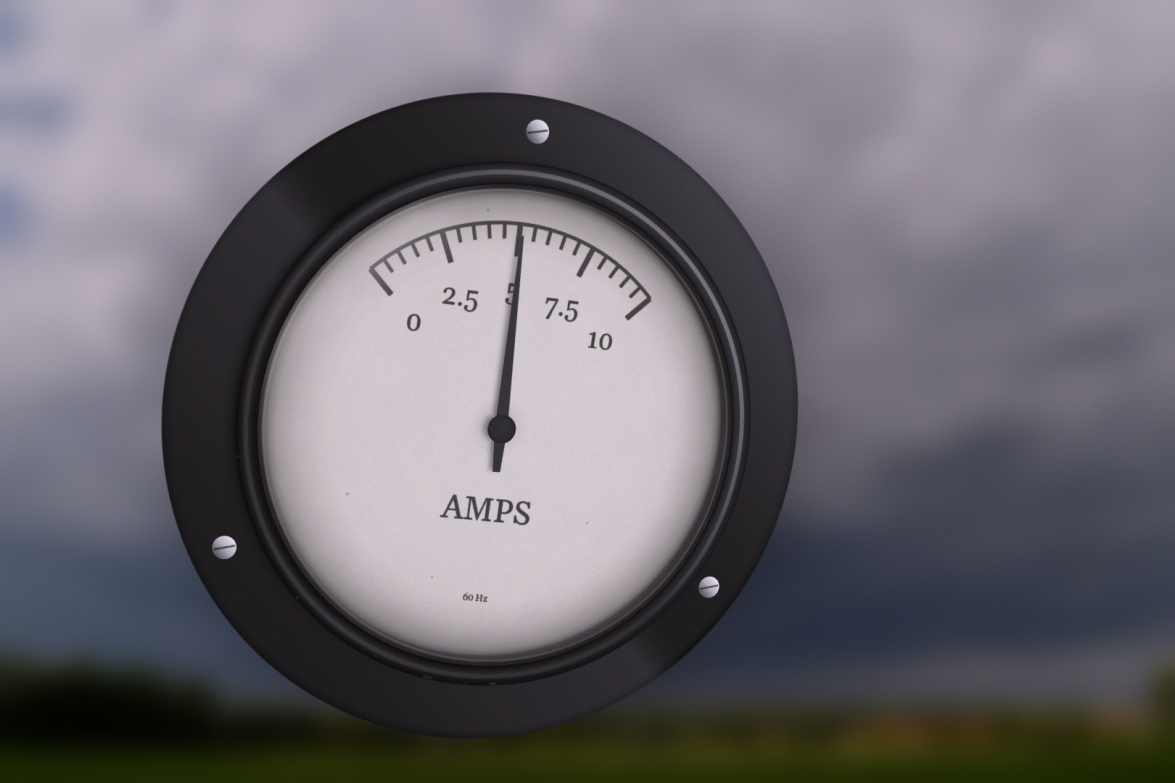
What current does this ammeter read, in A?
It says 5 A
